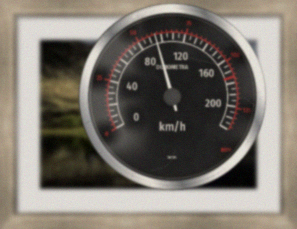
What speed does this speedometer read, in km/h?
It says 95 km/h
